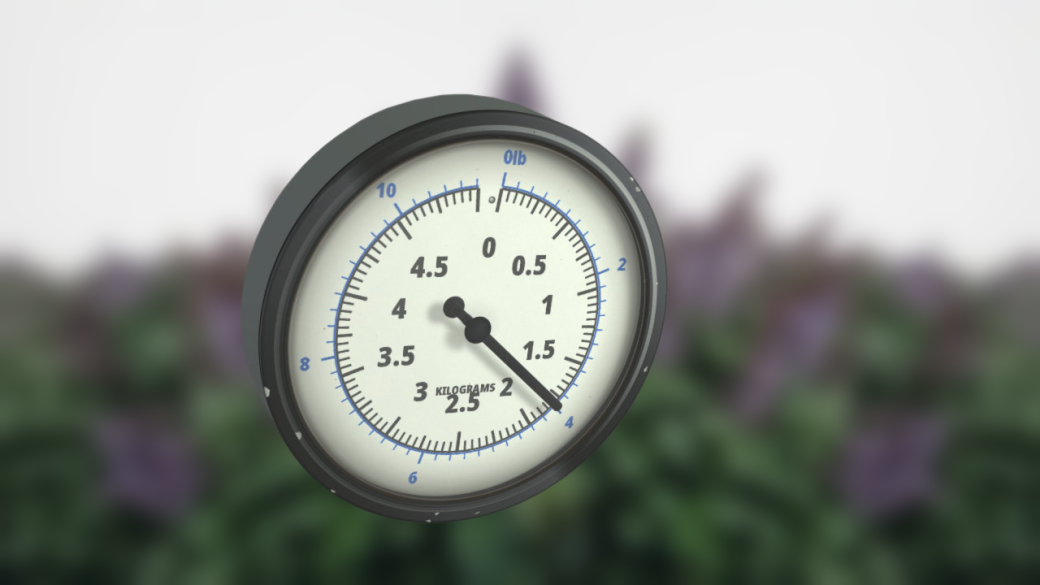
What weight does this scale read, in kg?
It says 1.8 kg
